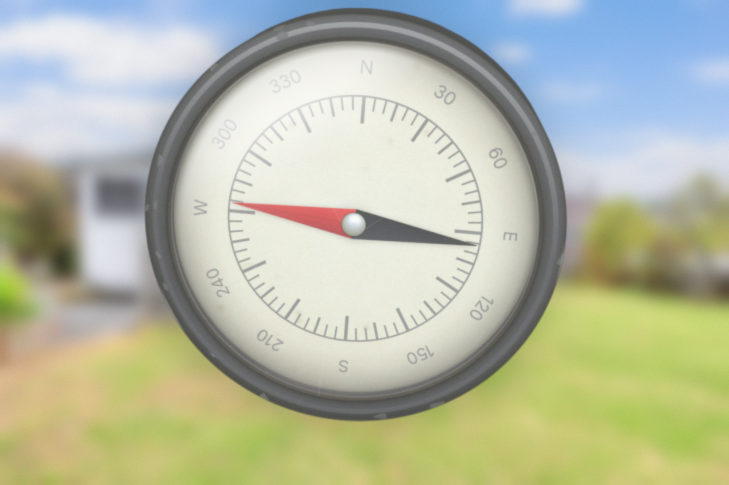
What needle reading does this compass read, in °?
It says 275 °
